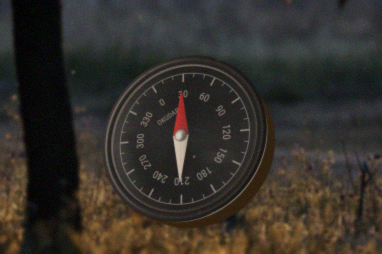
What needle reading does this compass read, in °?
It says 30 °
